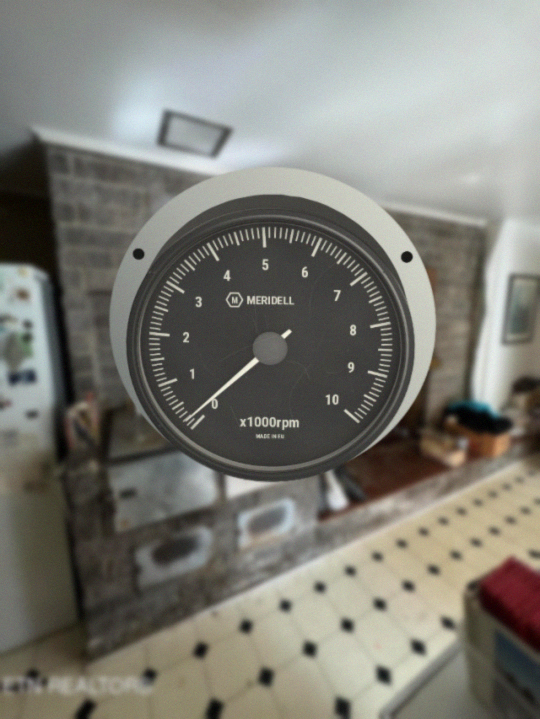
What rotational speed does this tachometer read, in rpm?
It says 200 rpm
